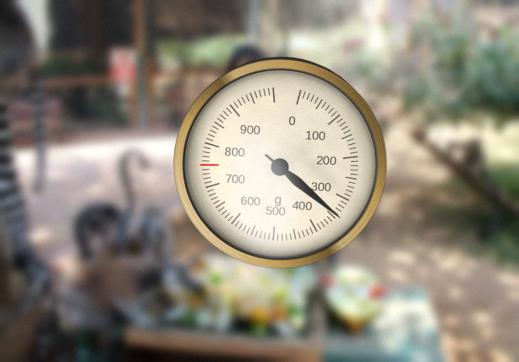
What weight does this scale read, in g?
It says 340 g
